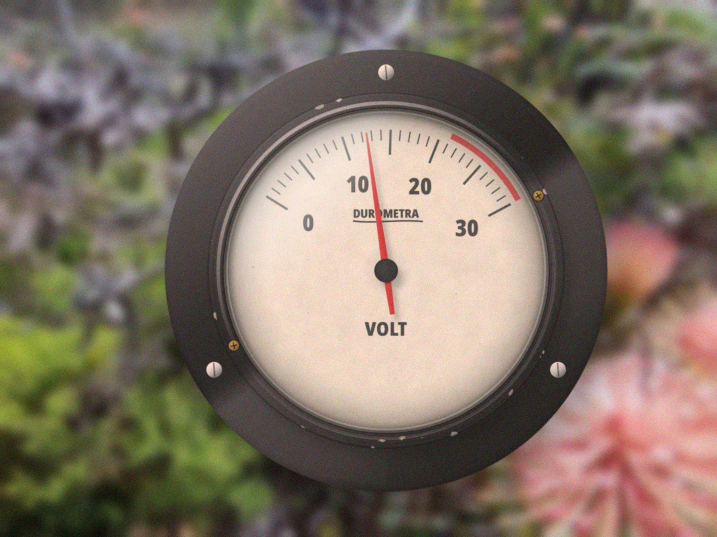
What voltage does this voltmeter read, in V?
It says 12.5 V
